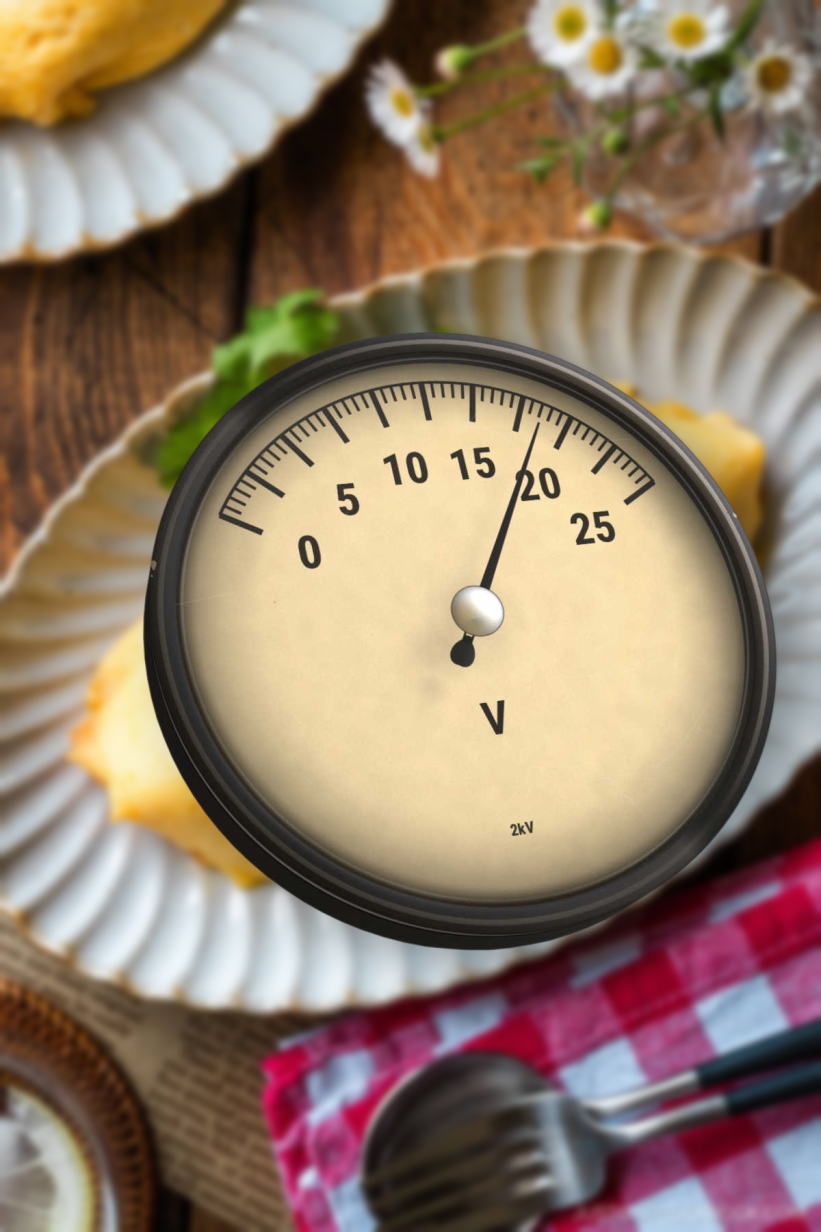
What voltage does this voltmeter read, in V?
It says 18.5 V
